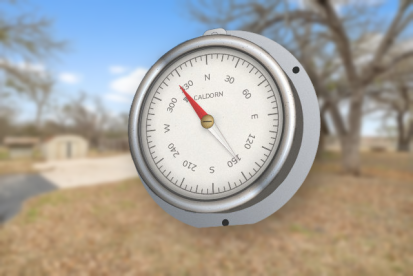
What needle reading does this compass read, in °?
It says 325 °
